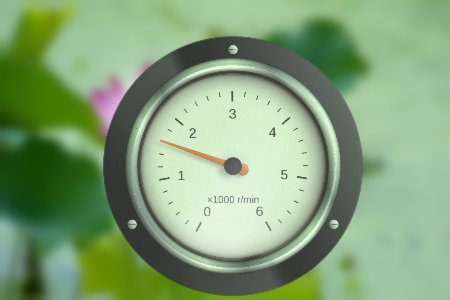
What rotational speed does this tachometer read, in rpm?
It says 1600 rpm
